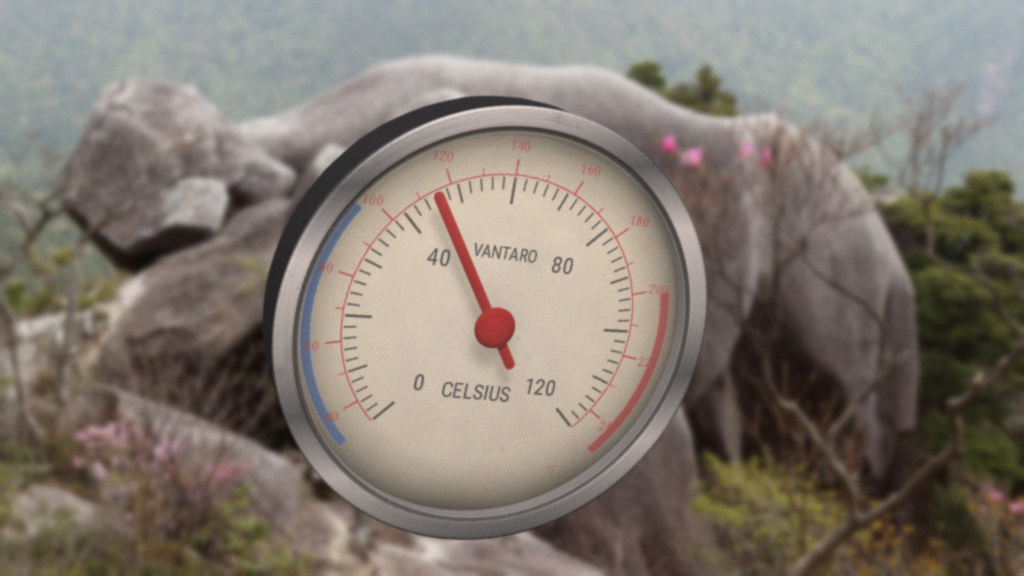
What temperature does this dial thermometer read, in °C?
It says 46 °C
